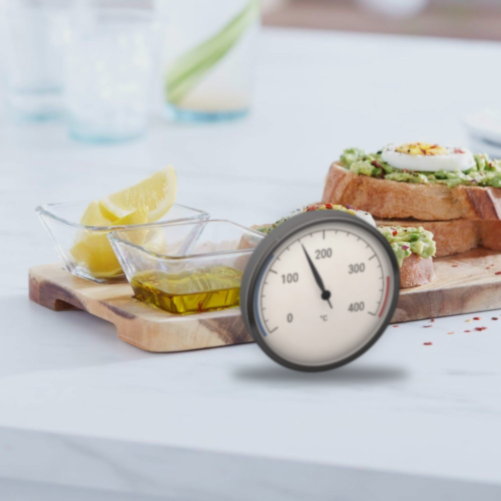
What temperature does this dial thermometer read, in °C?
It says 160 °C
